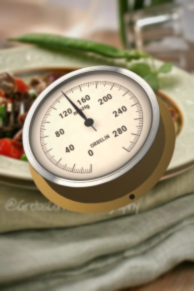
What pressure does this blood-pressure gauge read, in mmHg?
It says 140 mmHg
